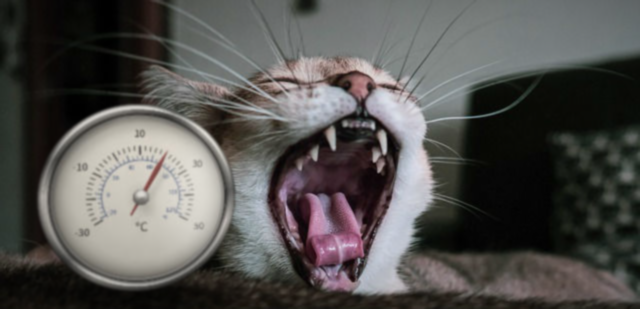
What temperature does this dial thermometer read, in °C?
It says 20 °C
